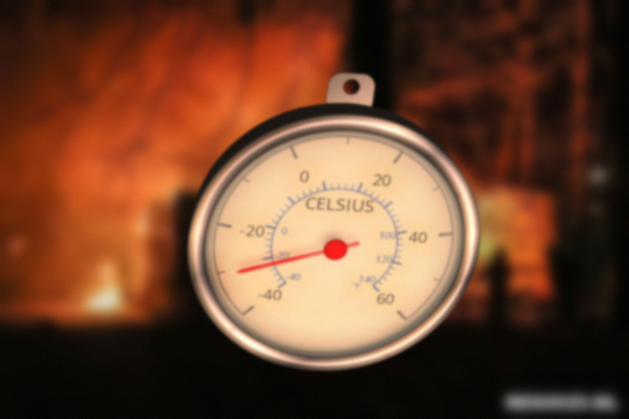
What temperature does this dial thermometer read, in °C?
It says -30 °C
